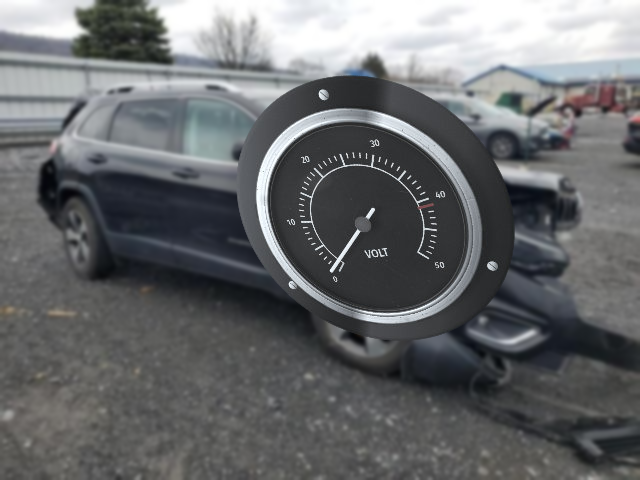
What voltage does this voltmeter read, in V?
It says 1 V
